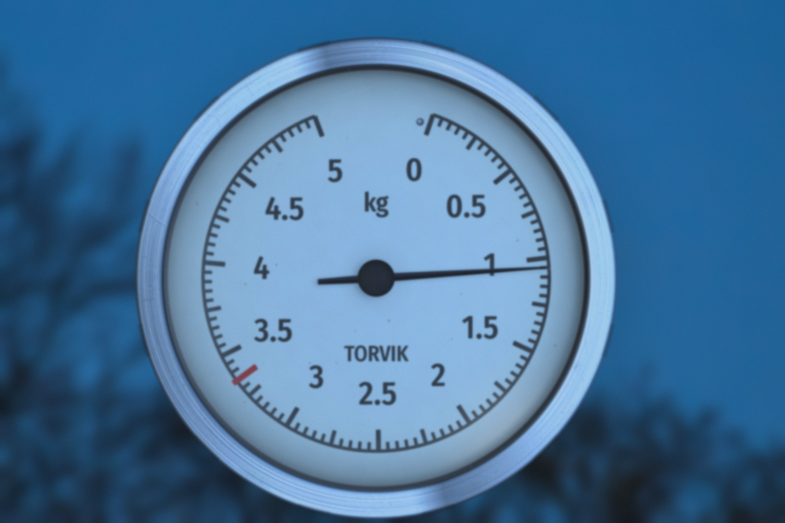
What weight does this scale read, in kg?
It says 1.05 kg
